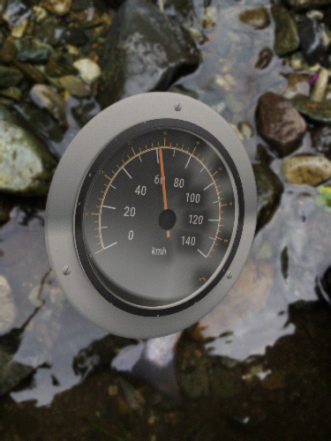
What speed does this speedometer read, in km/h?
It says 60 km/h
